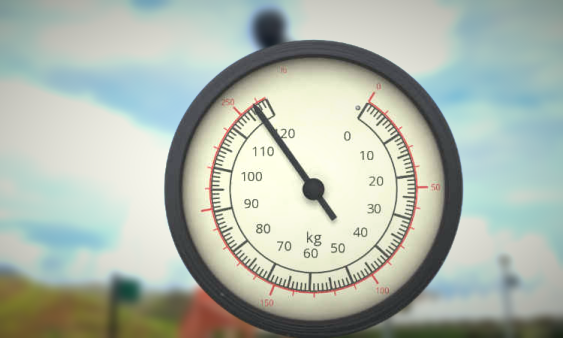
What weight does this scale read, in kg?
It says 117 kg
